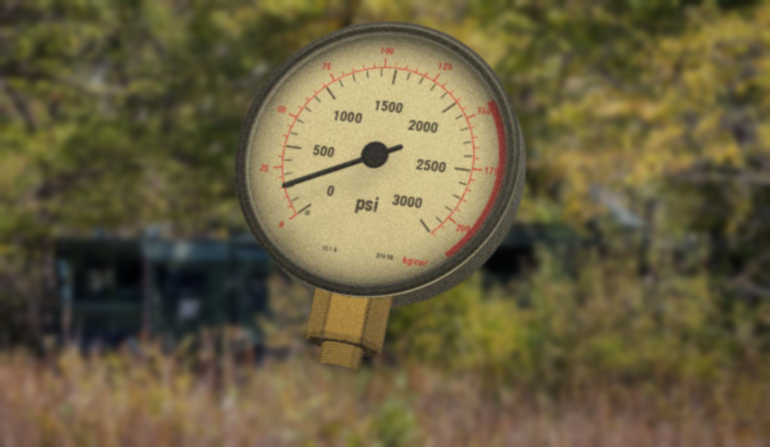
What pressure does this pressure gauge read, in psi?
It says 200 psi
